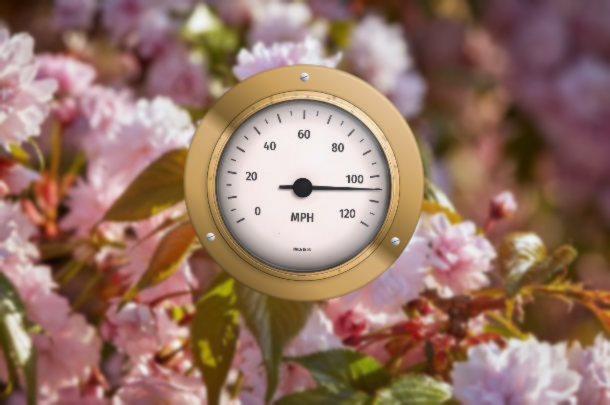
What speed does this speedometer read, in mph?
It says 105 mph
